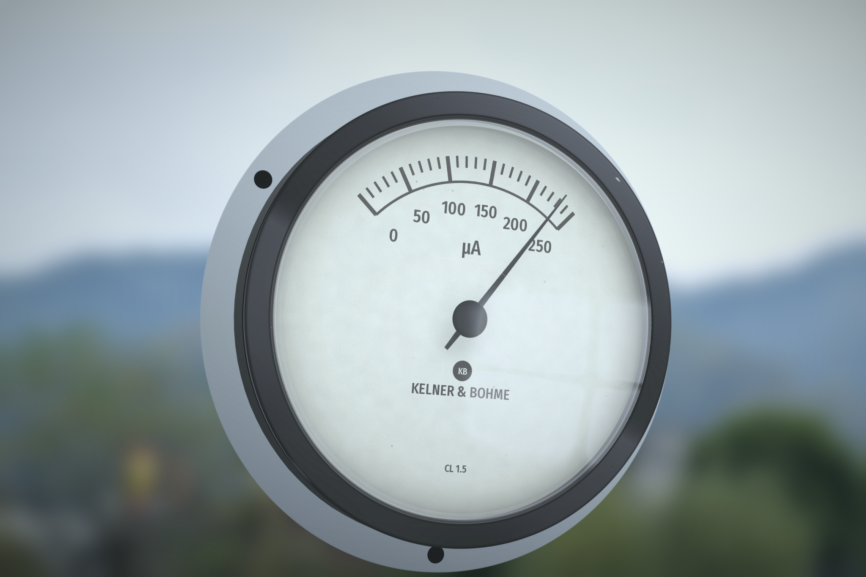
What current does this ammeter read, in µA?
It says 230 µA
